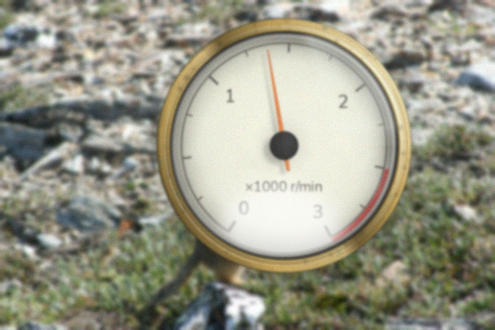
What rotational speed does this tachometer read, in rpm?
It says 1375 rpm
